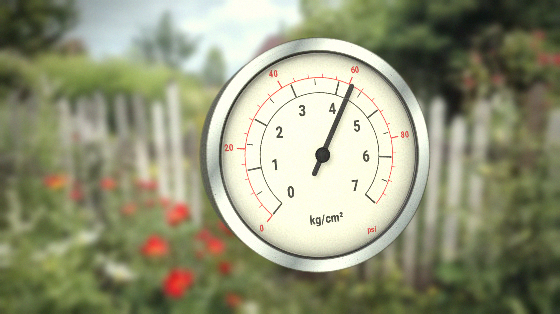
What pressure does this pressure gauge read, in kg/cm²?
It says 4.25 kg/cm²
